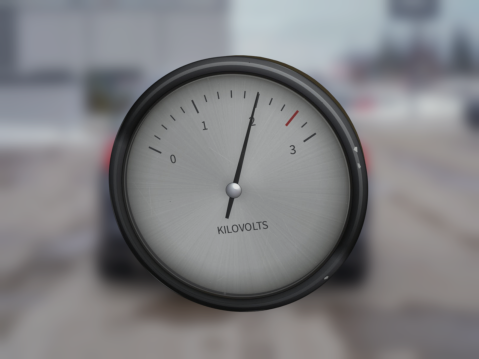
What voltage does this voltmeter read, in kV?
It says 2 kV
